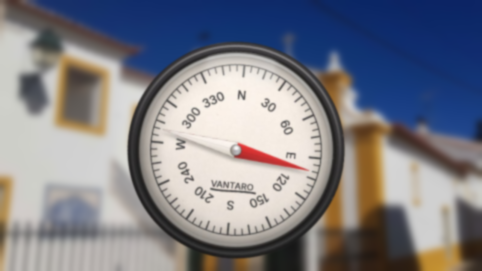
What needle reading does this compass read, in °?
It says 100 °
